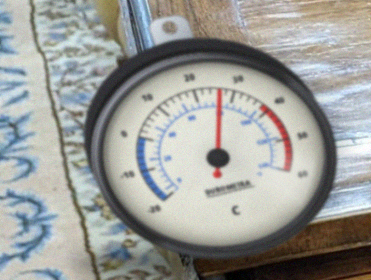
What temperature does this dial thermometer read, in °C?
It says 26 °C
